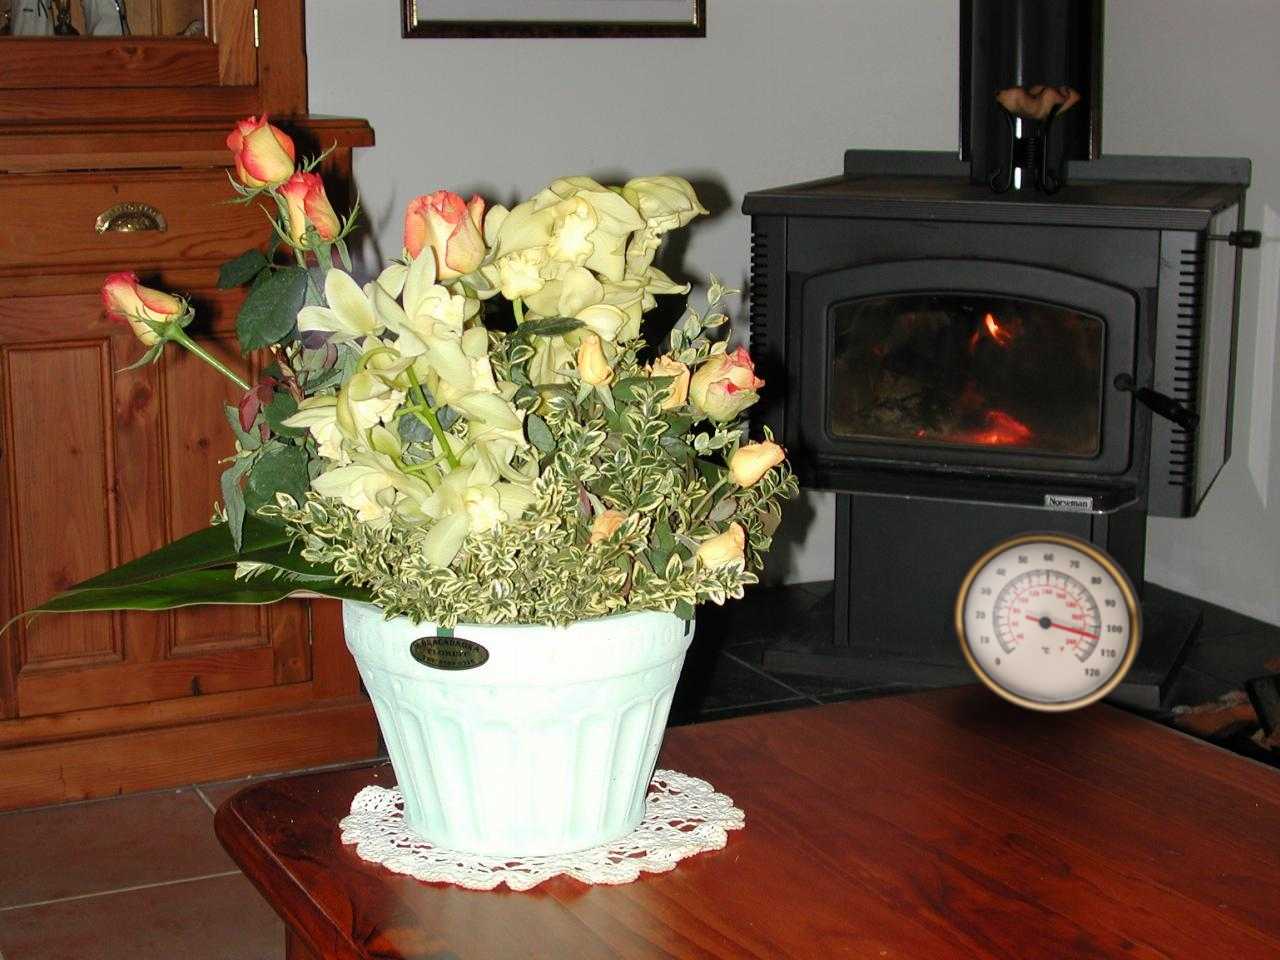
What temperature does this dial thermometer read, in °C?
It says 105 °C
